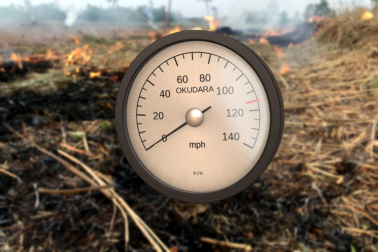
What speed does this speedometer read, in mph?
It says 0 mph
